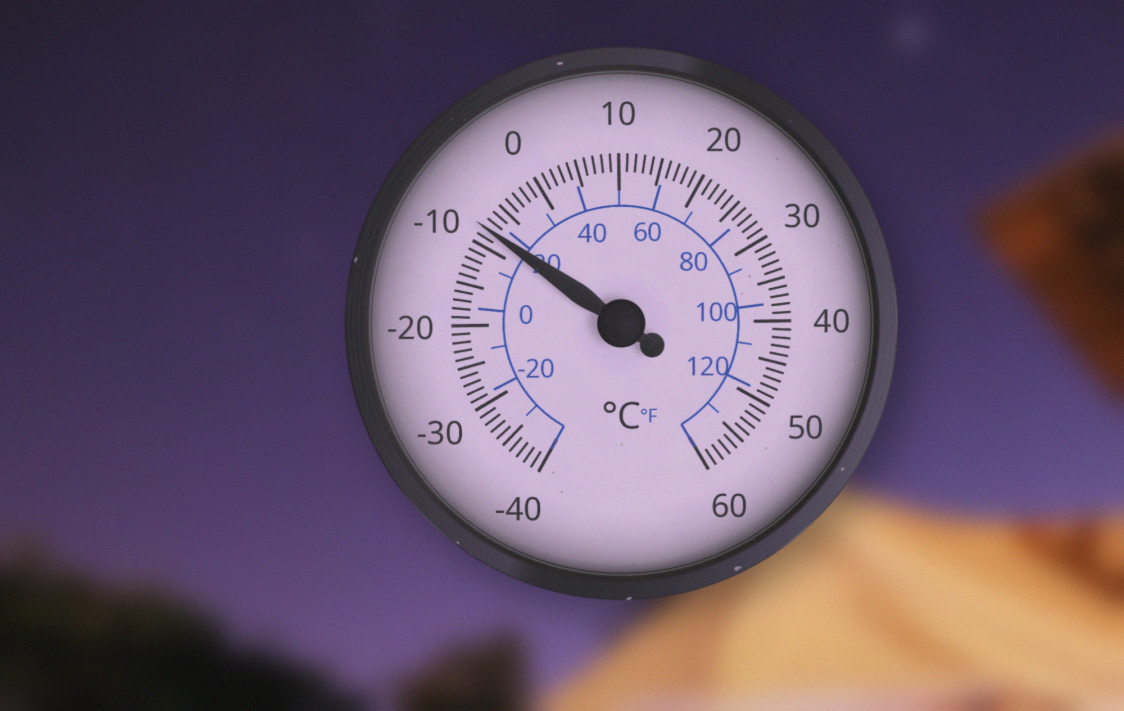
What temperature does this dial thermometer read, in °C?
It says -8 °C
